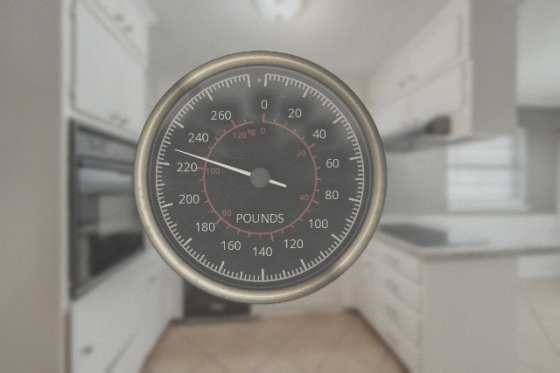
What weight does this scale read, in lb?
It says 228 lb
